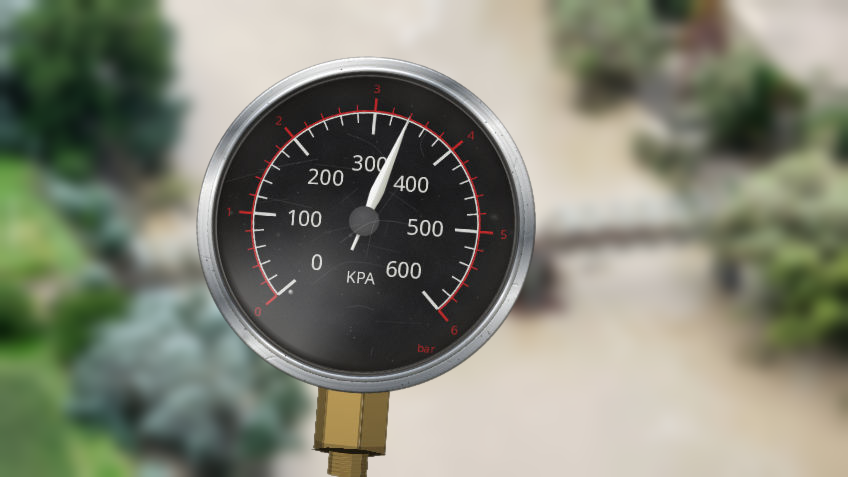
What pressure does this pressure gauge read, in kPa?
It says 340 kPa
